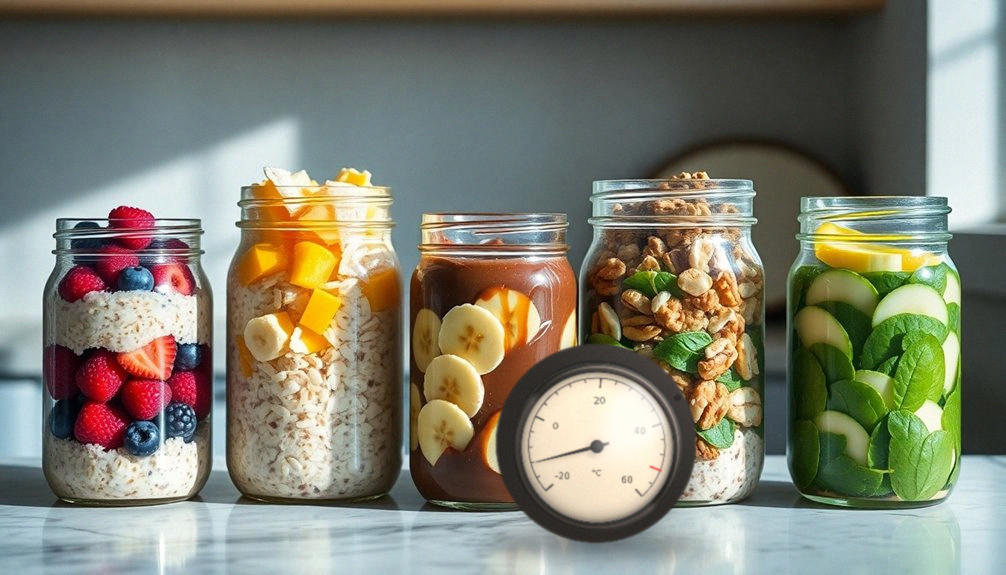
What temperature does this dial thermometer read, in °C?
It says -12 °C
